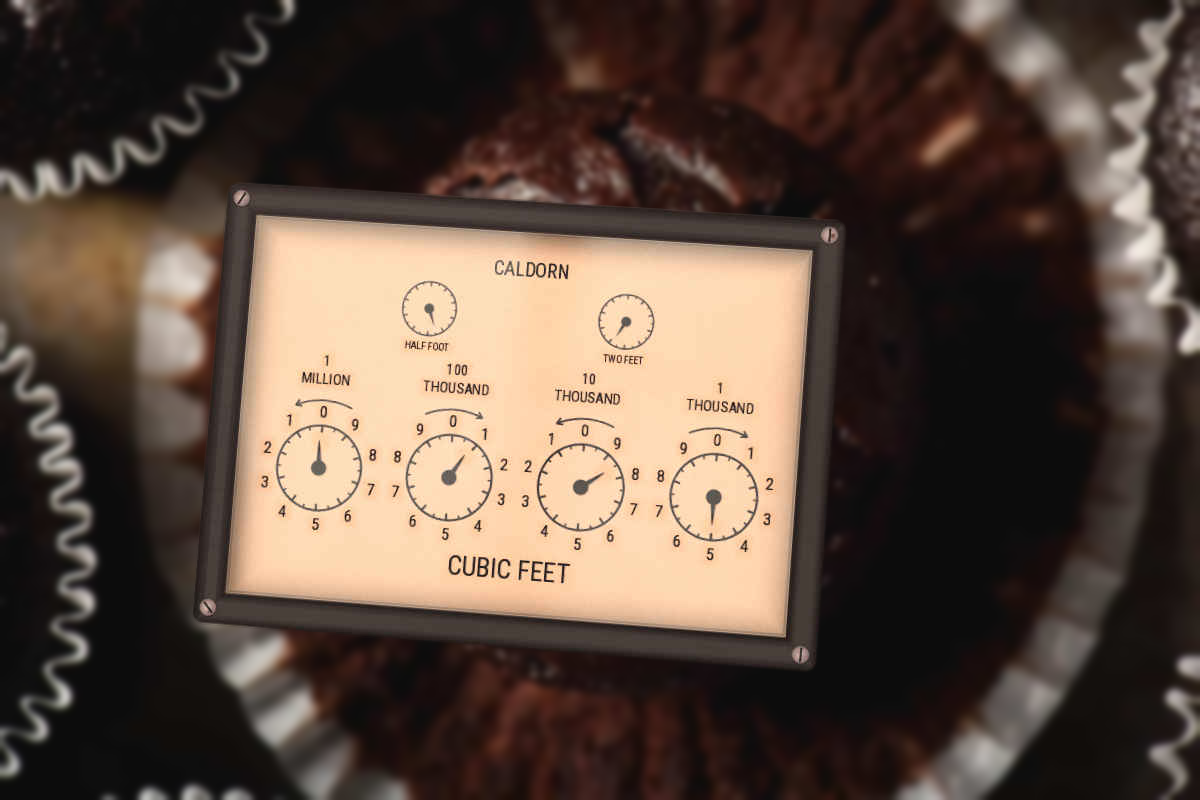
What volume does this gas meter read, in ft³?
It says 8500 ft³
